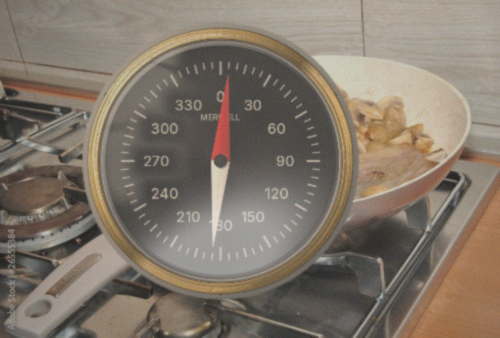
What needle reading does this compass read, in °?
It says 5 °
